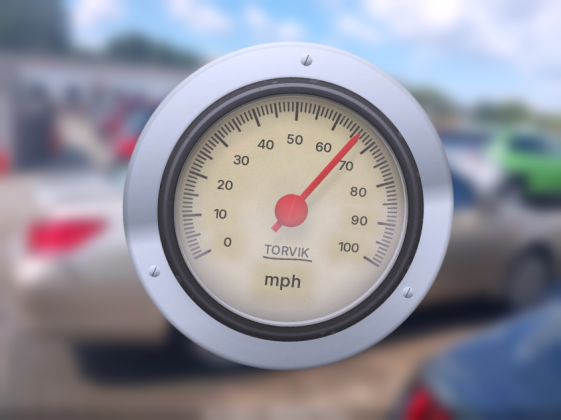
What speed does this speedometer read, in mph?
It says 66 mph
